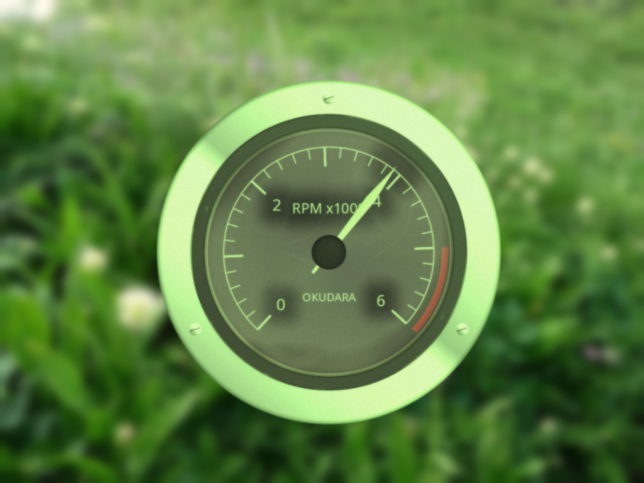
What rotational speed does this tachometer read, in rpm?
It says 3900 rpm
